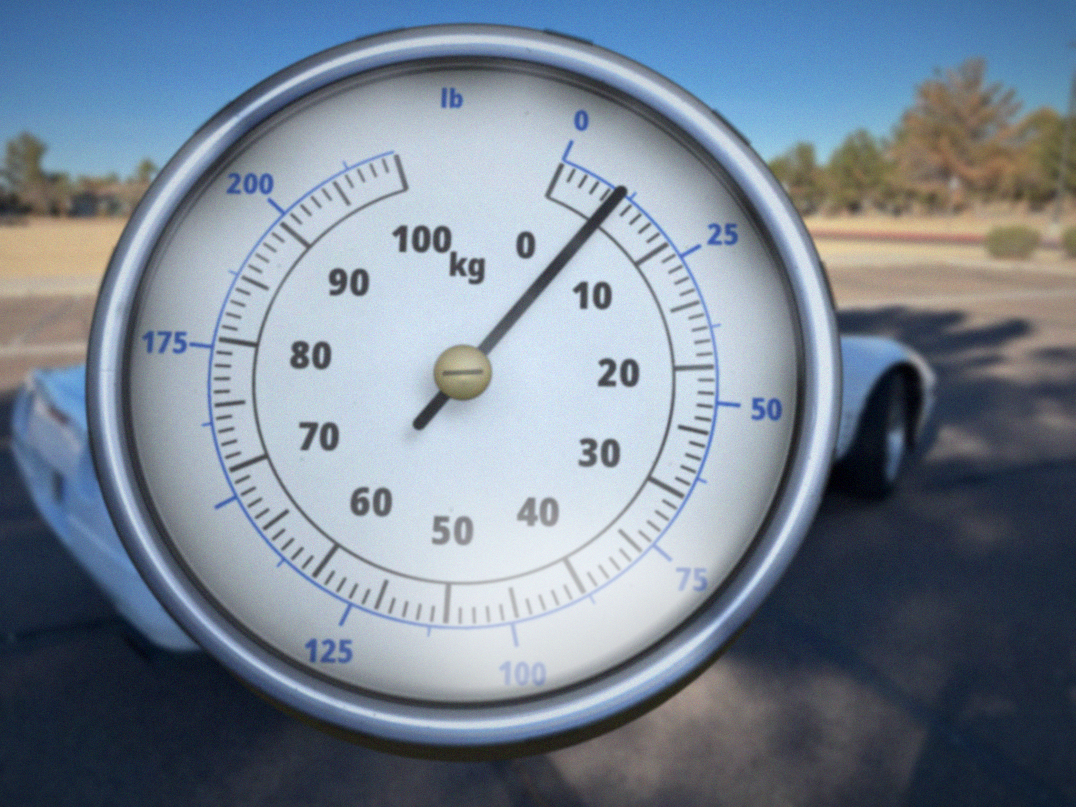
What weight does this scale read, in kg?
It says 5 kg
